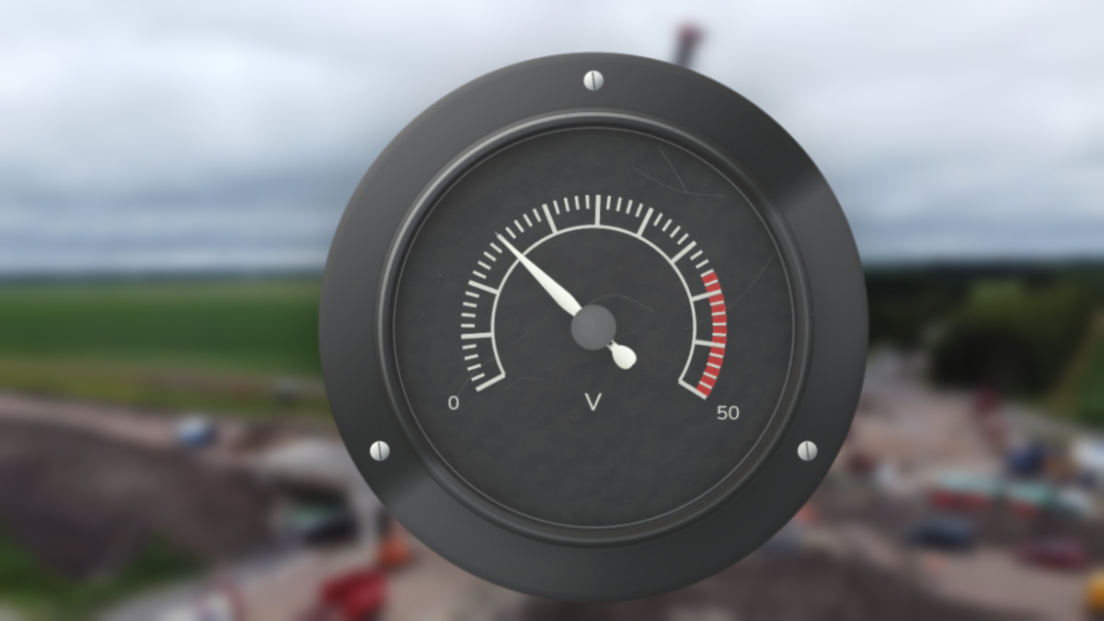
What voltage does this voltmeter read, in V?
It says 15 V
